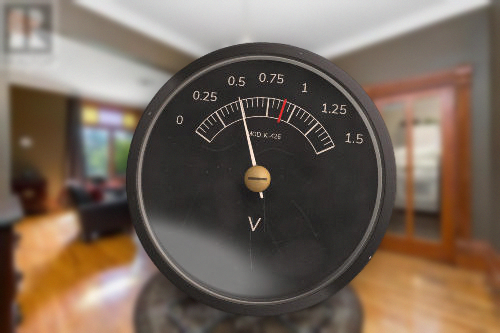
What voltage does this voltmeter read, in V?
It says 0.5 V
